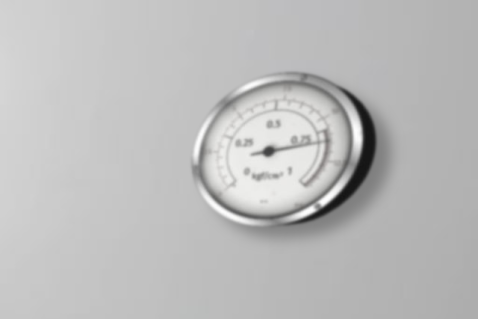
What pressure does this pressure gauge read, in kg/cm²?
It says 0.8 kg/cm²
